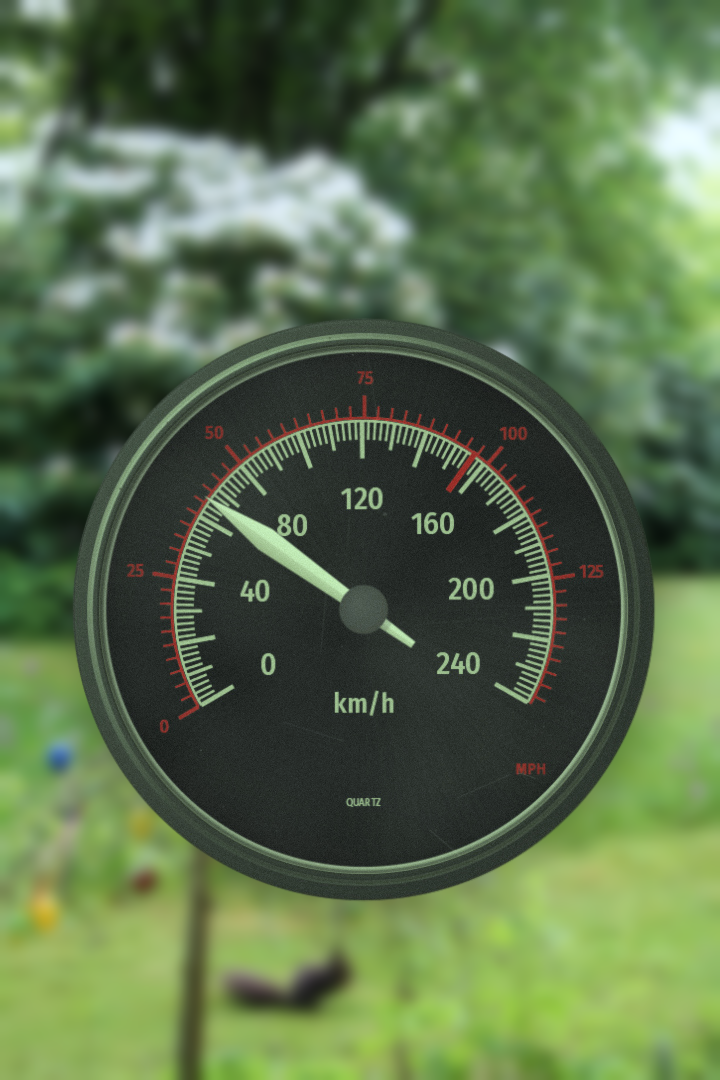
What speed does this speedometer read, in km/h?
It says 66 km/h
